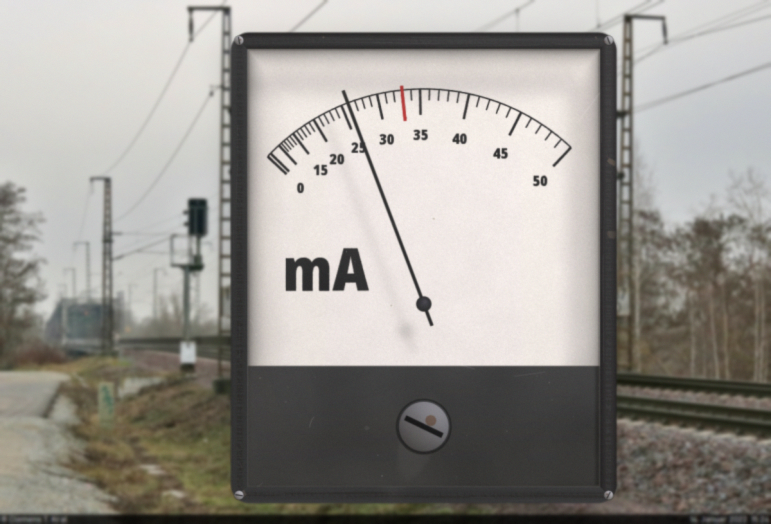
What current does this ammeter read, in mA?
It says 26 mA
